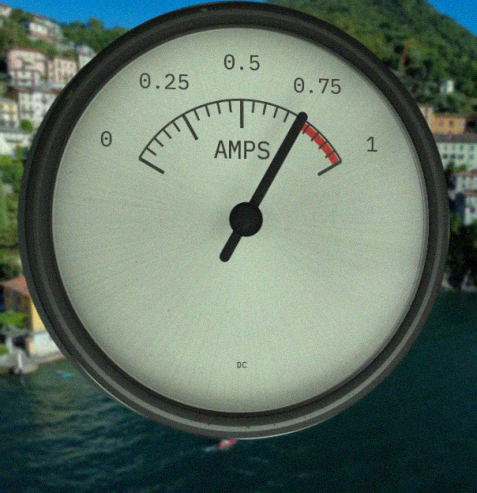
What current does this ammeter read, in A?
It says 0.75 A
